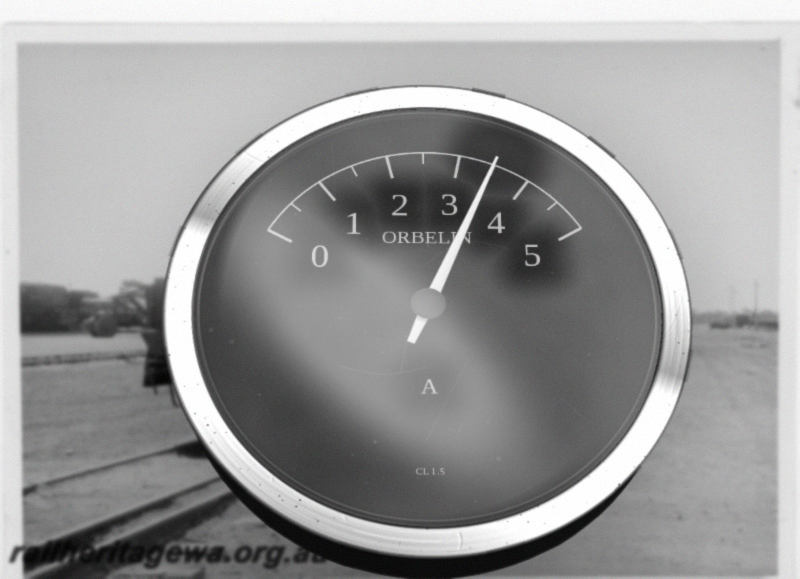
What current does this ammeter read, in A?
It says 3.5 A
